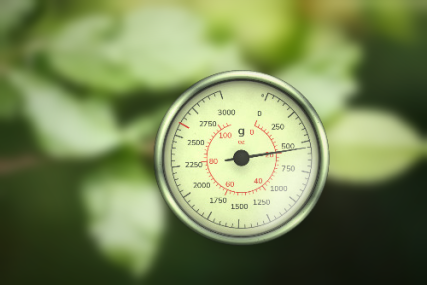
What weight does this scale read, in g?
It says 550 g
